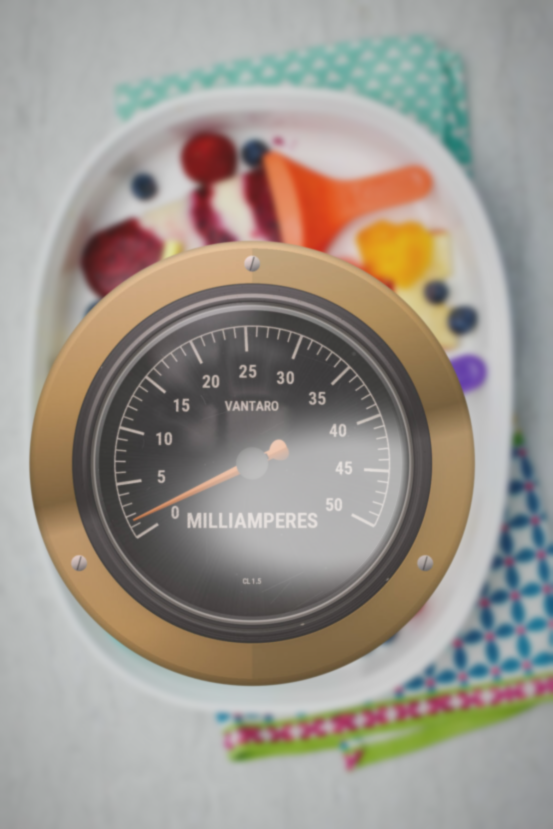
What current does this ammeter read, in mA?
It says 1.5 mA
